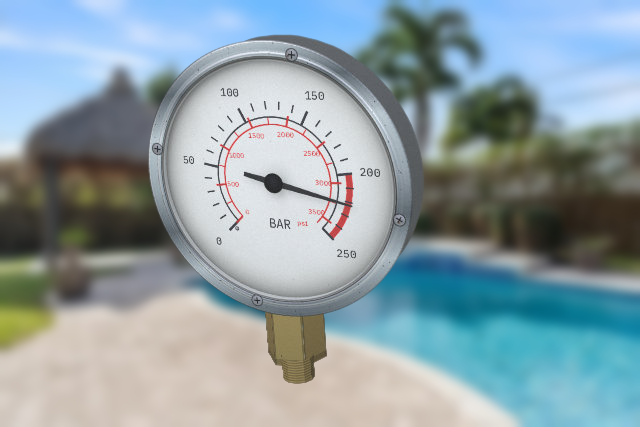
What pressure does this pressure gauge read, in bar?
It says 220 bar
